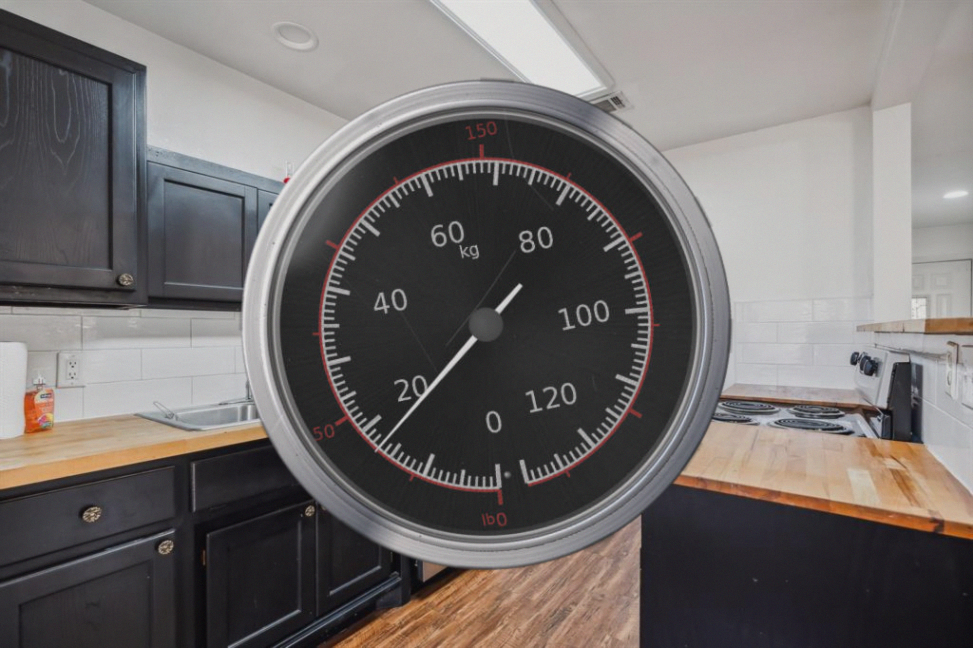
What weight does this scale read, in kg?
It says 17 kg
